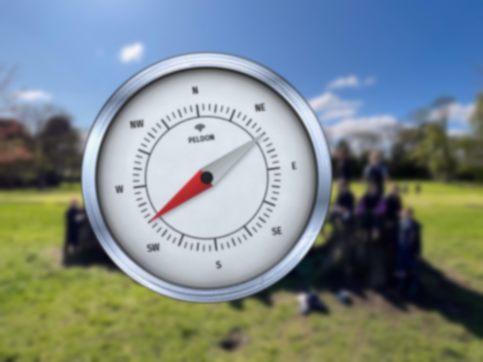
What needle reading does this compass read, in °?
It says 240 °
